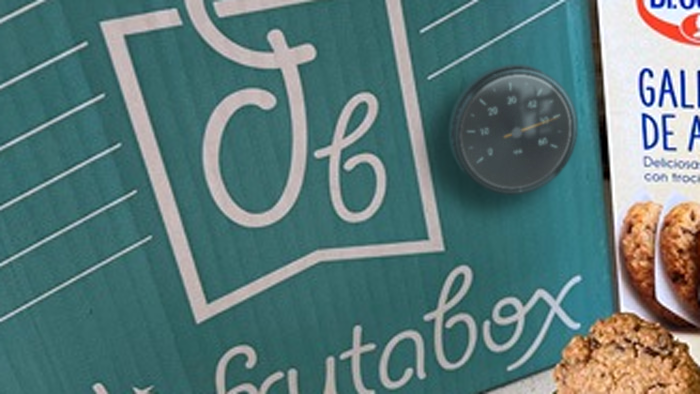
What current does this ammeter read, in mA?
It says 50 mA
